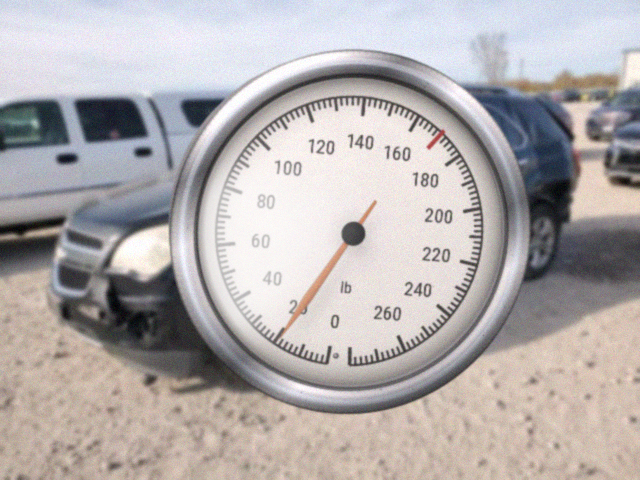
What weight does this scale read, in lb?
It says 20 lb
